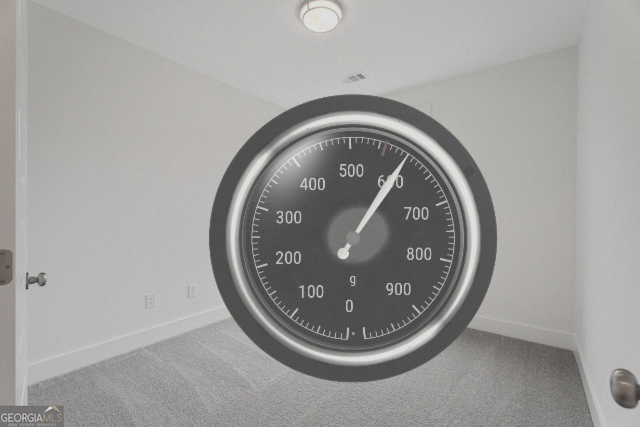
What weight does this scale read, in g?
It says 600 g
